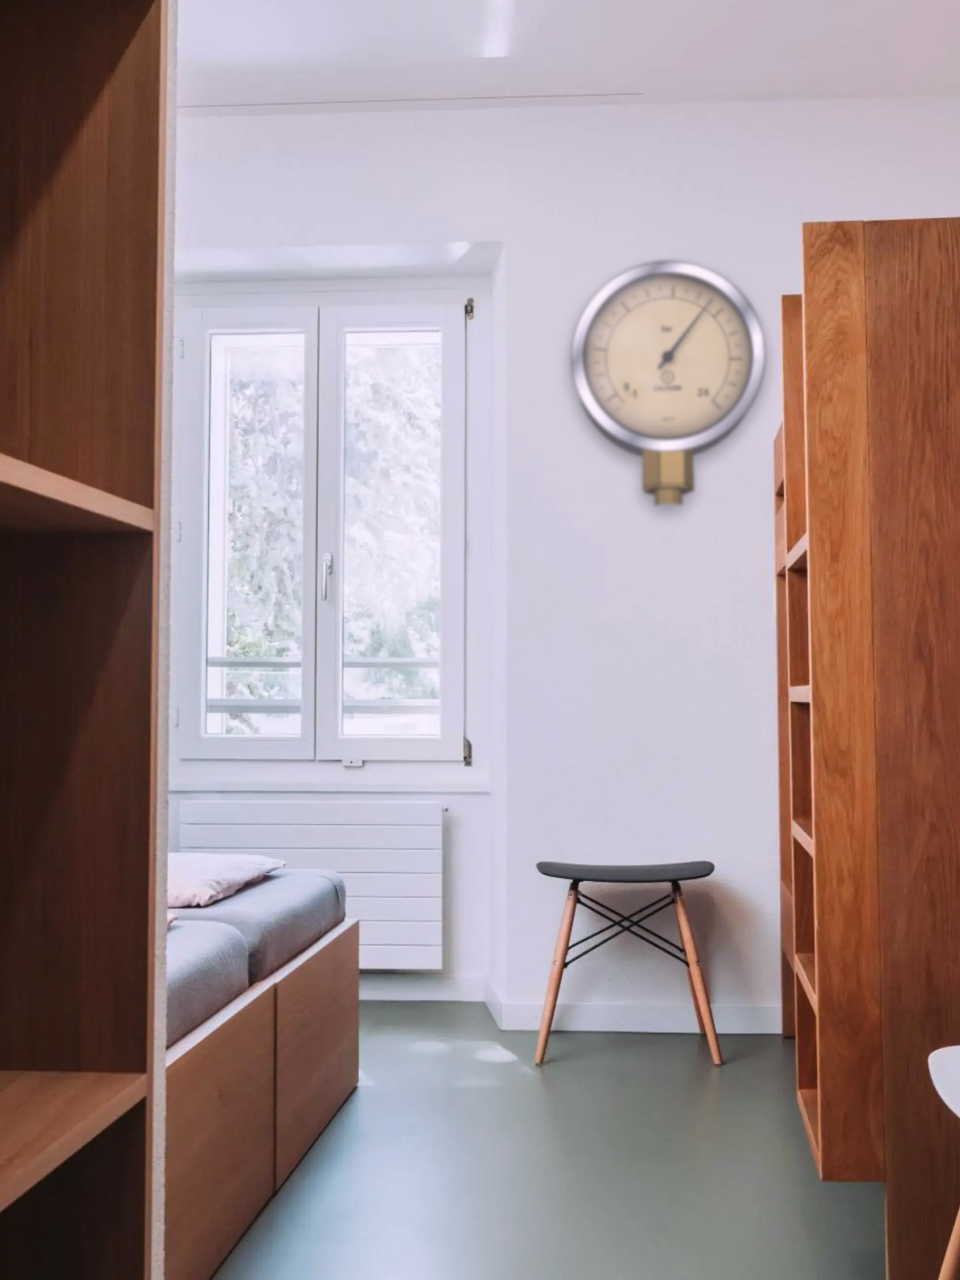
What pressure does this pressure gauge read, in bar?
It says 15 bar
